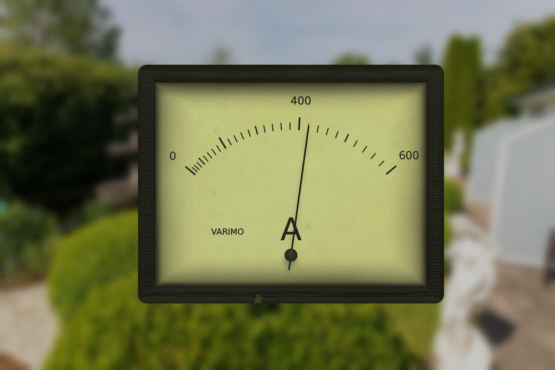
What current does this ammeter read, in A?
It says 420 A
